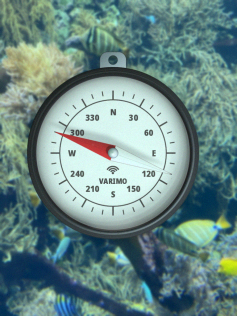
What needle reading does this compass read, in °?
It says 290 °
